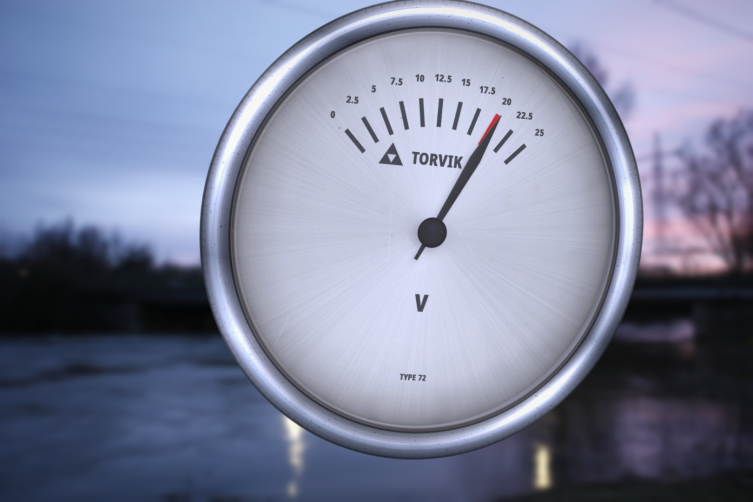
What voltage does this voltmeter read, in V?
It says 20 V
